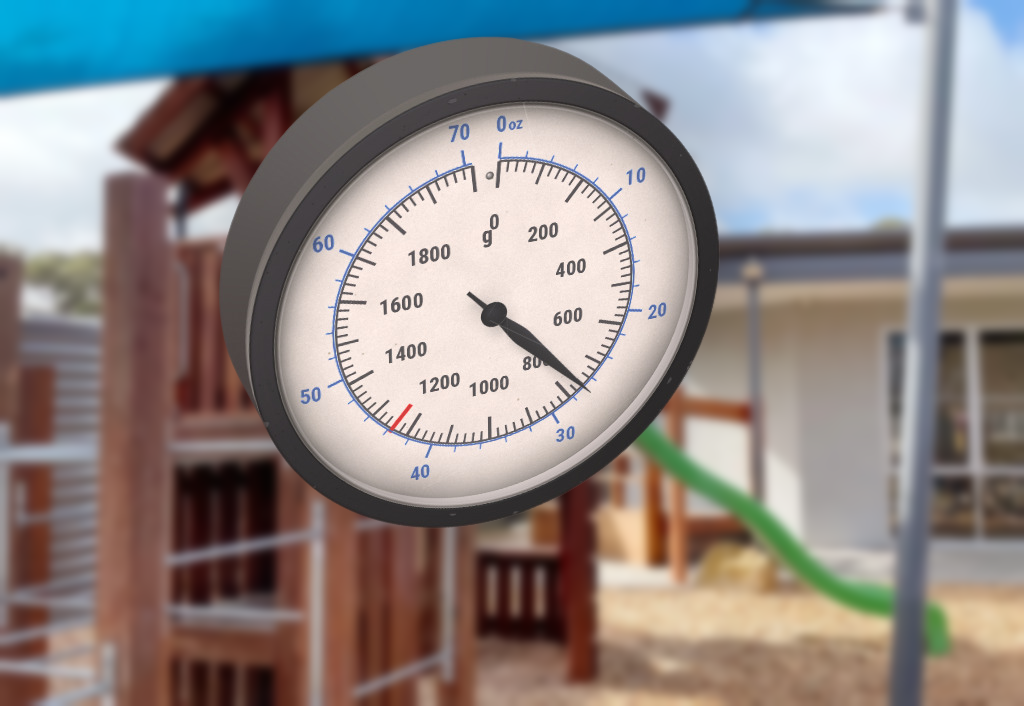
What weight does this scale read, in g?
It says 760 g
